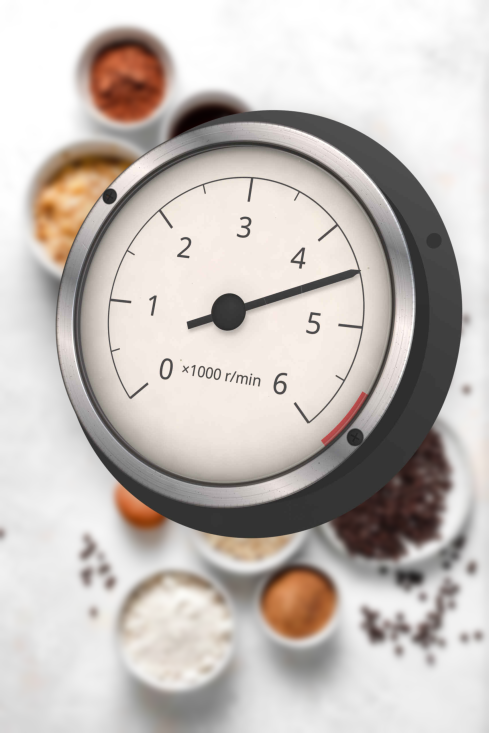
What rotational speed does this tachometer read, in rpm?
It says 4500 rpm
